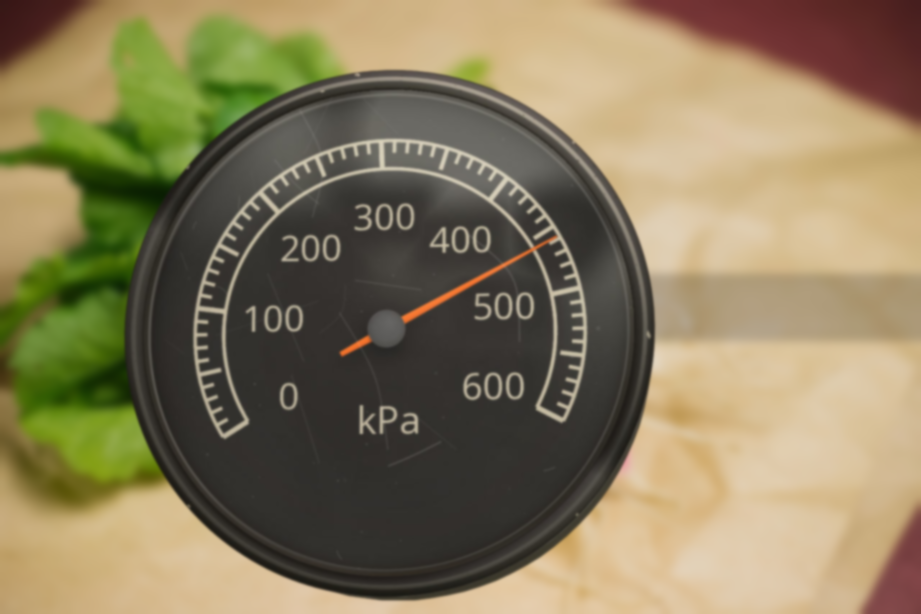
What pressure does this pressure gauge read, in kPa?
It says 460 kPa
